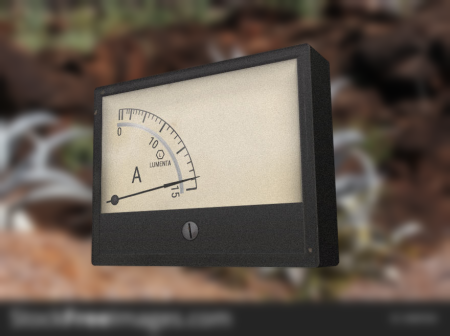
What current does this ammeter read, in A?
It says 14.5 A
